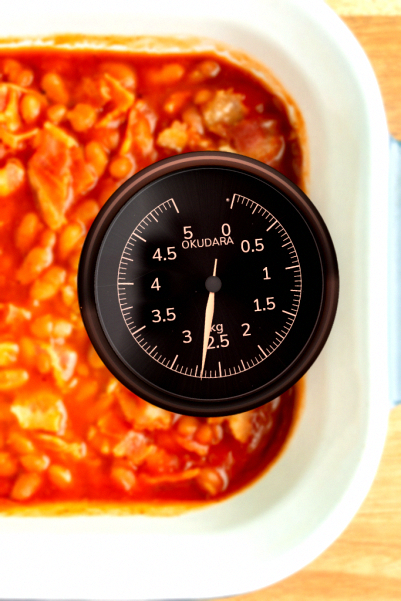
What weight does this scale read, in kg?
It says 2.7 kg
